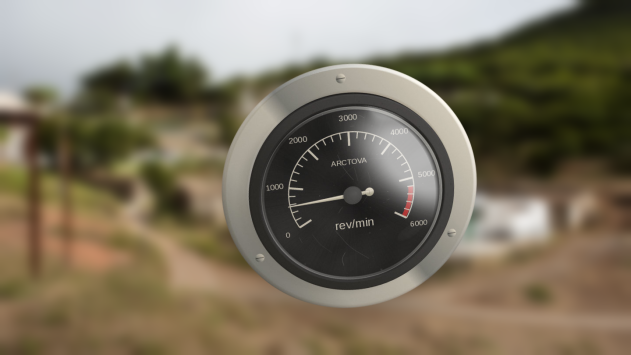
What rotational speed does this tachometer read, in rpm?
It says 600 rpm
